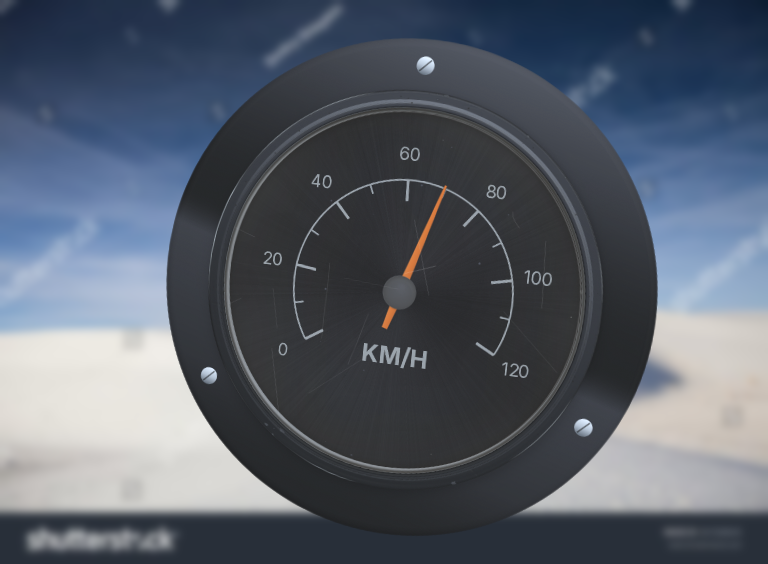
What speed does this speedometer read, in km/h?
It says 70 km/h
